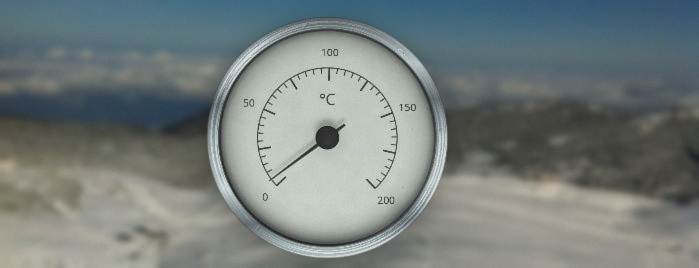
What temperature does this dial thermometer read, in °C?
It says 5 °C
